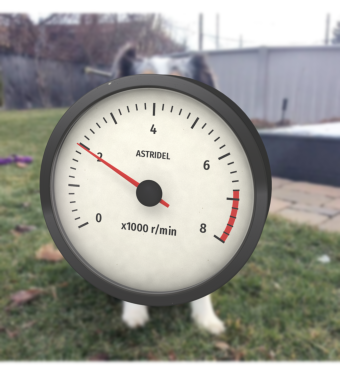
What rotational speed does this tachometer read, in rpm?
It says 2000 rpm
